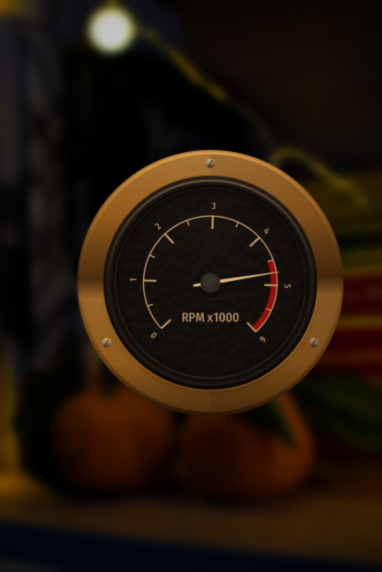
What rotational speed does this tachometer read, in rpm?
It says 4750 rpm
